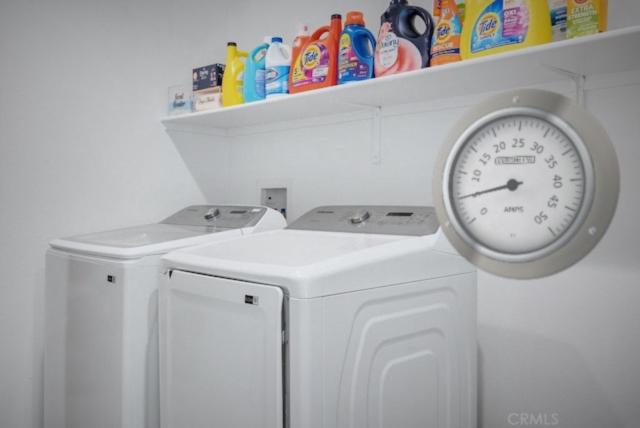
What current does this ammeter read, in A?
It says 5 A
